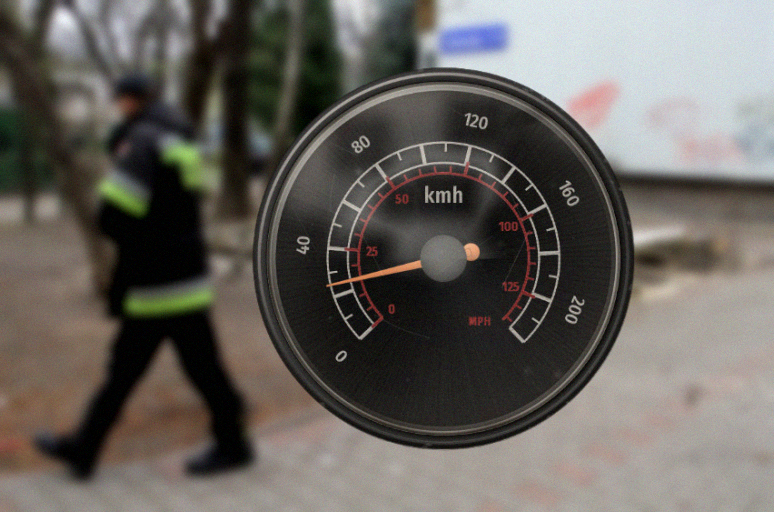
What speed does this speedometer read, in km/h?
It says 25 km/h
